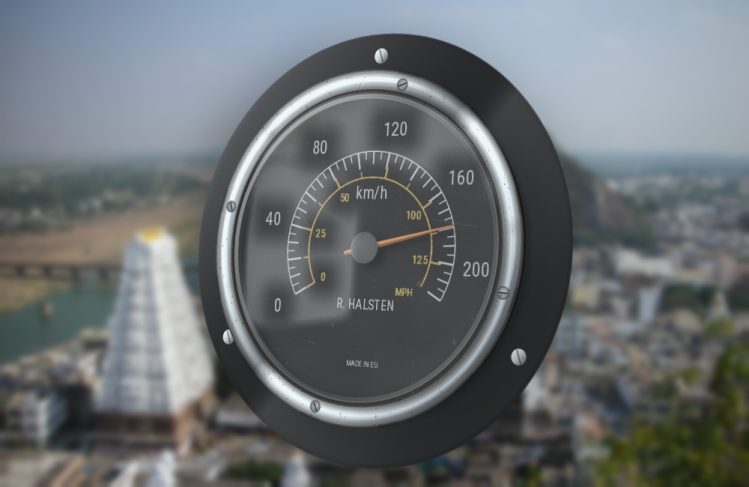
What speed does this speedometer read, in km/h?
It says 180 km/h
